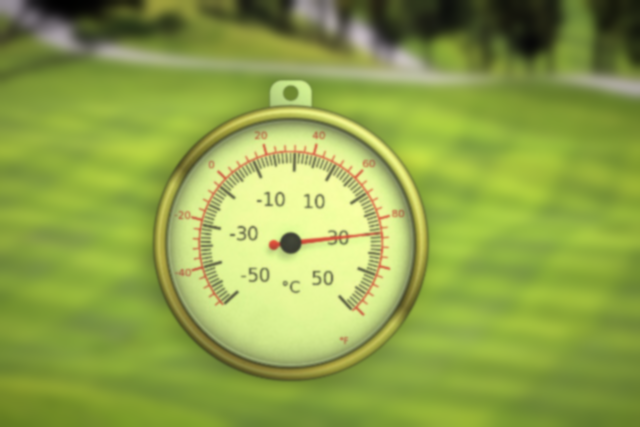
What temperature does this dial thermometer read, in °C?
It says 30 °C
